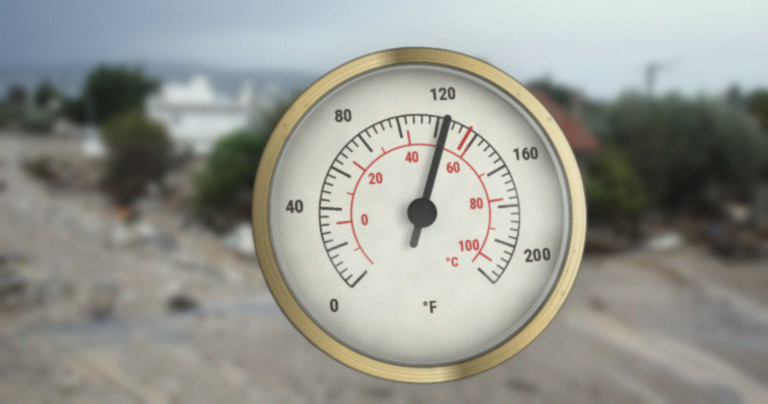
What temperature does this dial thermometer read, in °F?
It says 124 °F
